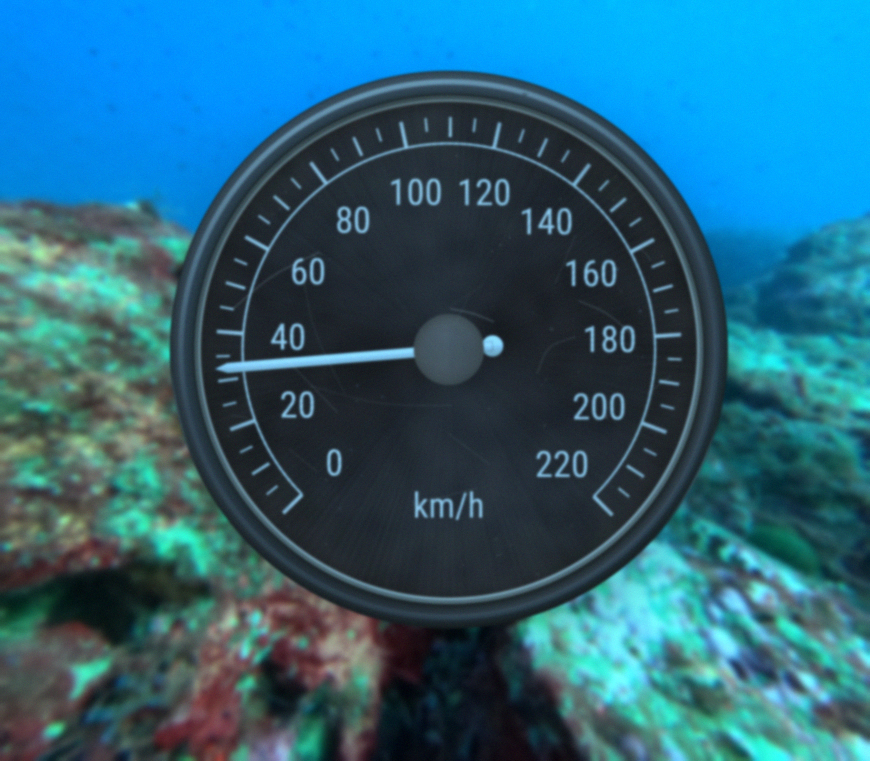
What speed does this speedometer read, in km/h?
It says 32.5 km/h
